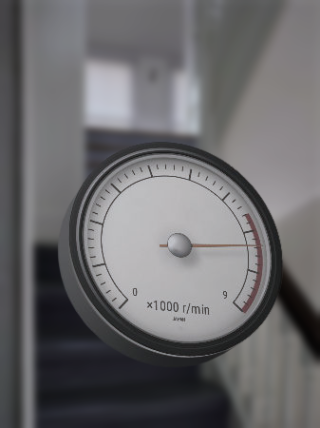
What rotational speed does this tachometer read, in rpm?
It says 7400 rpm
